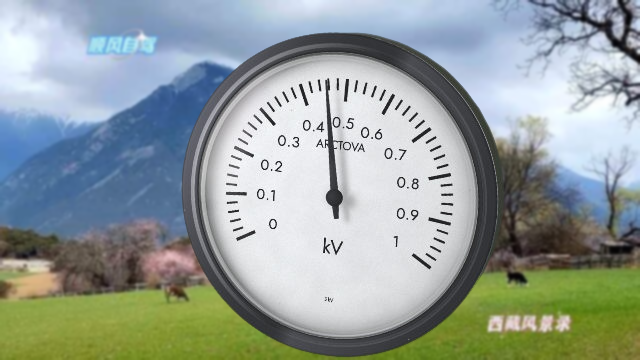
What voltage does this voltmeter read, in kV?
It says 0.46 kV
